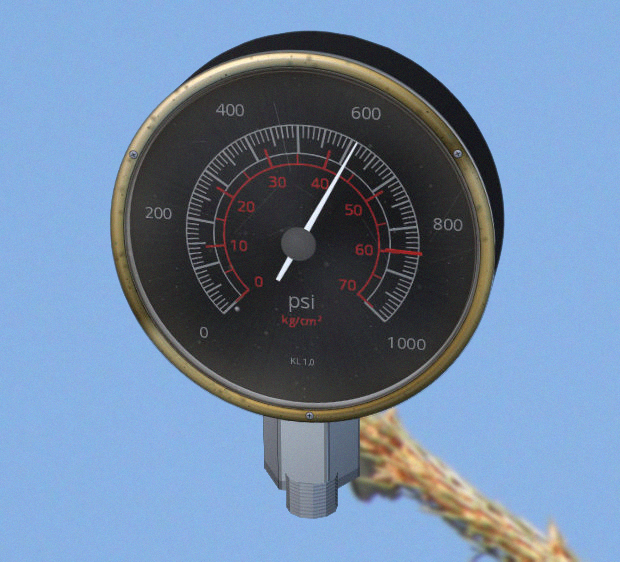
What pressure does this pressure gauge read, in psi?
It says 610 psi
